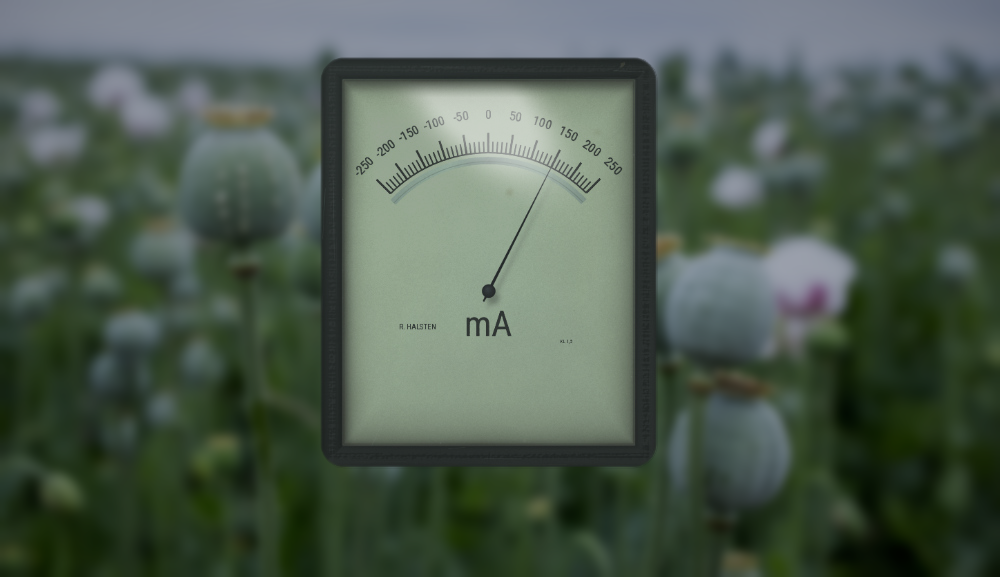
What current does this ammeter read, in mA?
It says 150 mA
